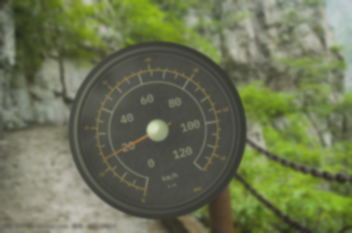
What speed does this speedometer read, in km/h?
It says 20 km/h
